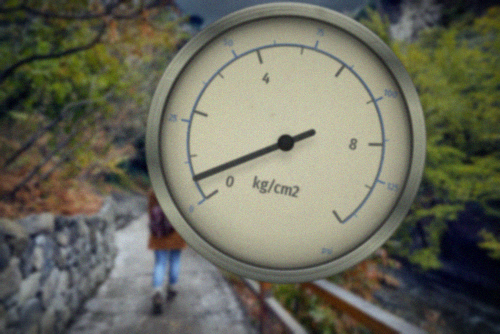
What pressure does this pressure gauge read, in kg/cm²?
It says 0.5 kg/cm²
